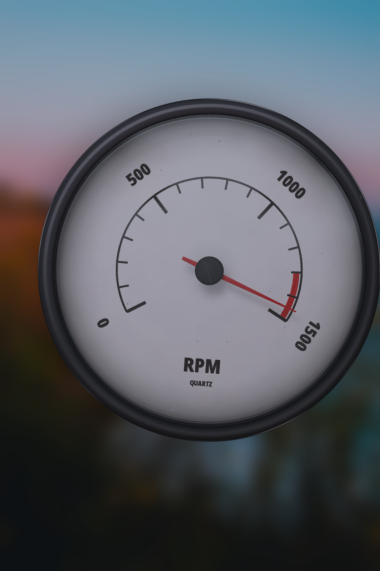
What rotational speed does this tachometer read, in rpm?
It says 1450 rpm
